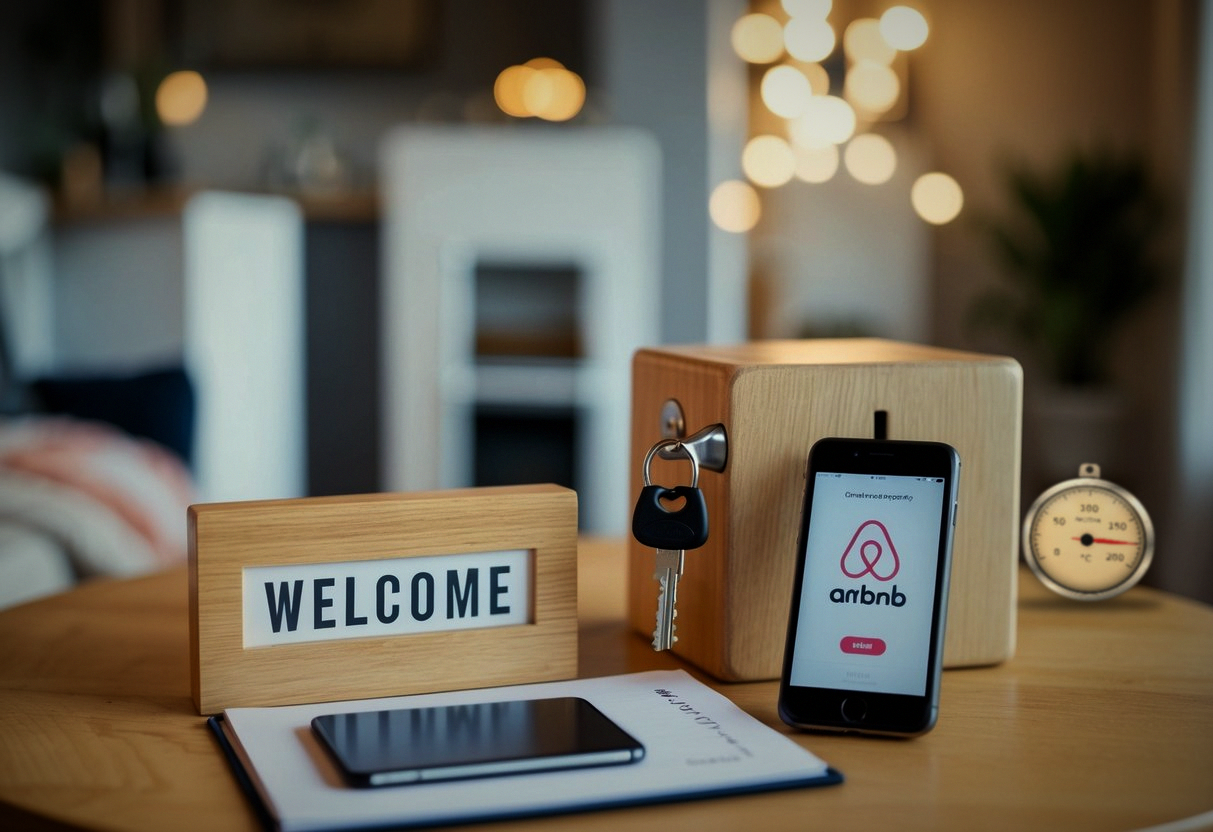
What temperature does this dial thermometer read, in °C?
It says 175 °C
